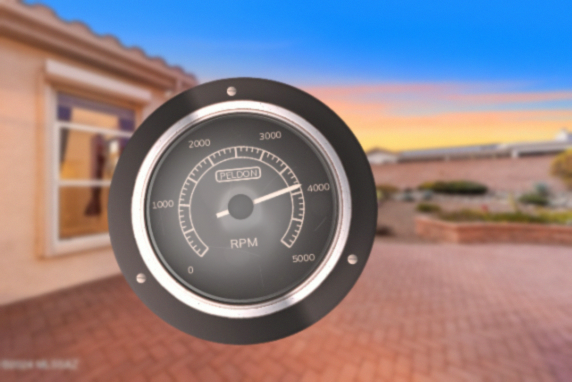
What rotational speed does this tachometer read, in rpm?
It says 3900 rpm
